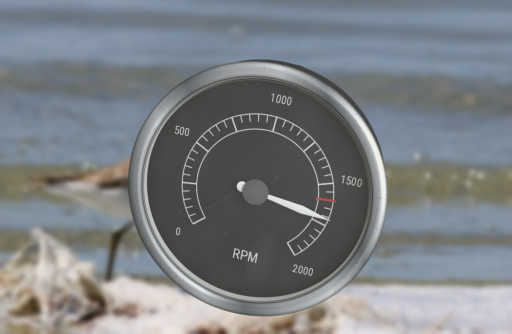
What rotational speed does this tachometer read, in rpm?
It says 1700 rpm
